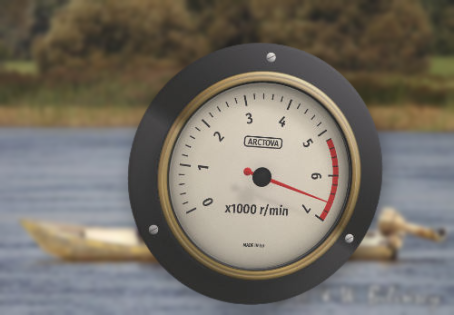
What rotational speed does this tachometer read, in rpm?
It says 6600 rpm
